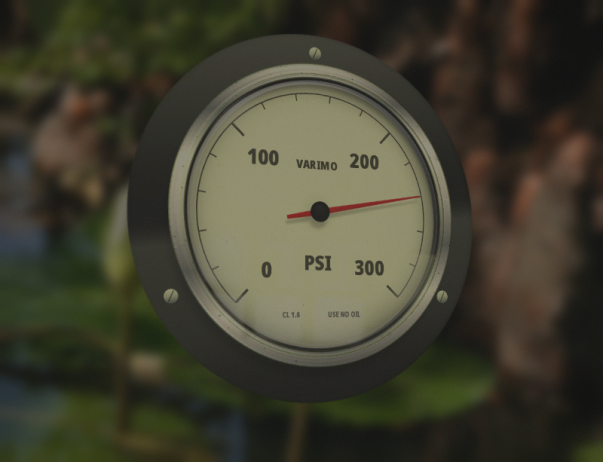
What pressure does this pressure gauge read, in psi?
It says 240 psi
